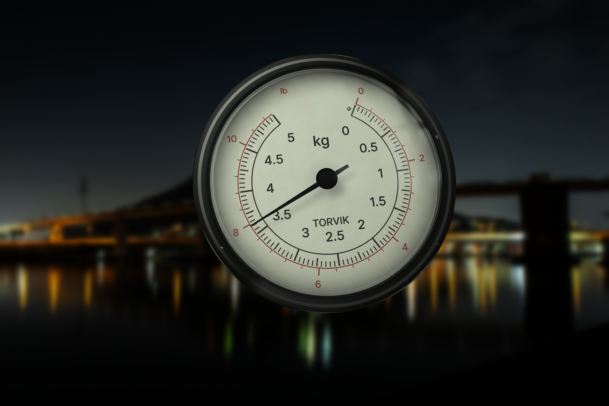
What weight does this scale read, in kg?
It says 3.6 kg
